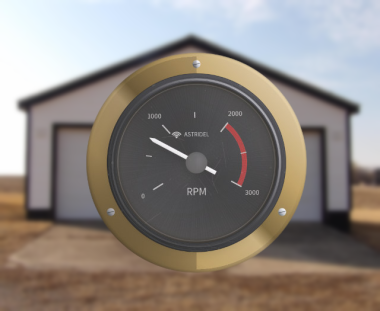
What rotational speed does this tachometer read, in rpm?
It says 750 rpm
